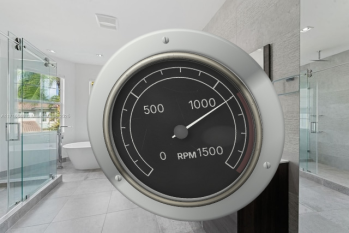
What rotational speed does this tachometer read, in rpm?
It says 1100 rpm
